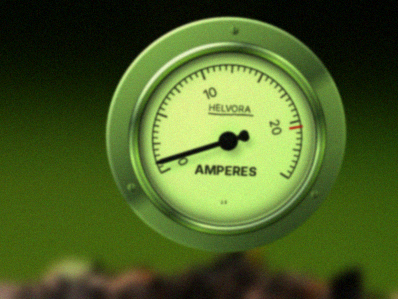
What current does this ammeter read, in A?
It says 1 A
